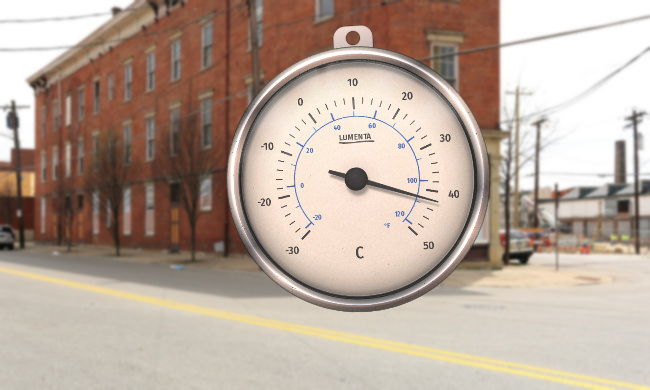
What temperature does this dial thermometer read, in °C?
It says 42 °C
